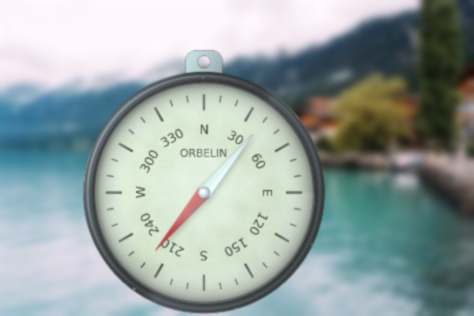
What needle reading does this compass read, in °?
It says 220 °
